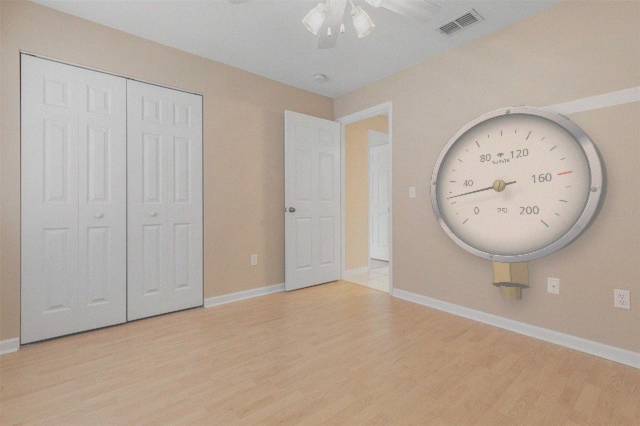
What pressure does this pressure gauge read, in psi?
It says 25 psi
